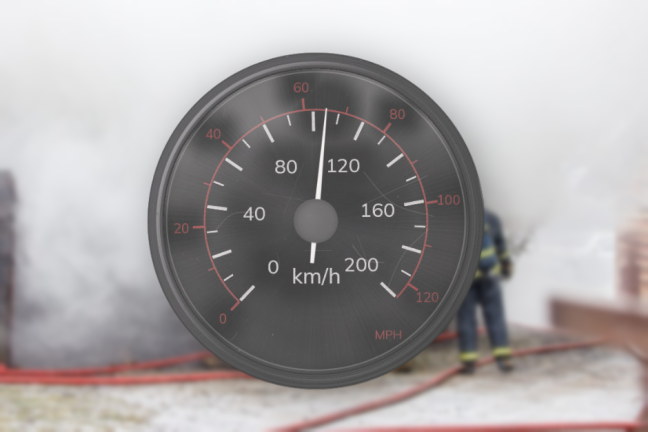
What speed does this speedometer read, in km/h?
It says 105 km/h
